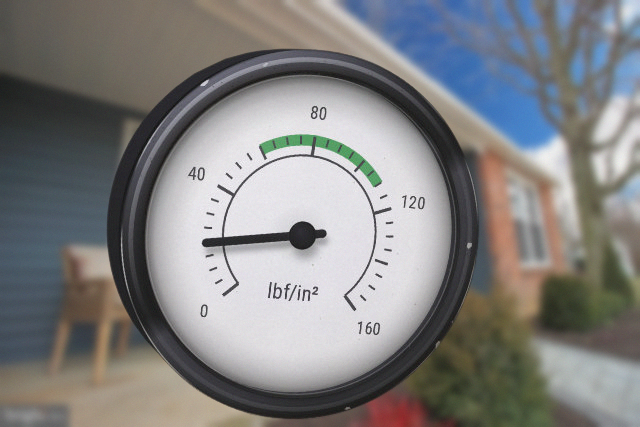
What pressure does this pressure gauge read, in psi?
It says 20 psi
